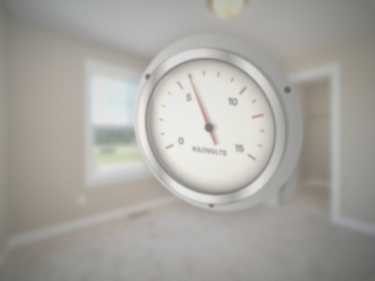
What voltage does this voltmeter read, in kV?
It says 6 kV
